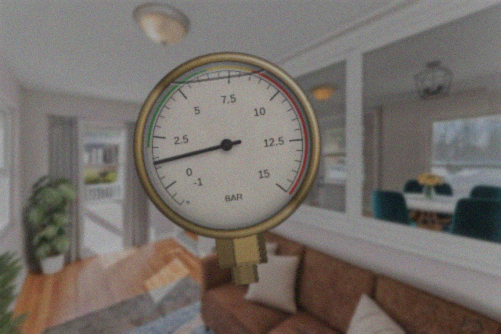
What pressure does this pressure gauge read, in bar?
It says 1.25 bar
